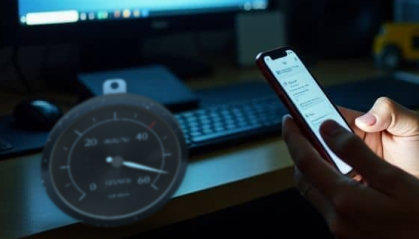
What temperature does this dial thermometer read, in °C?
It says 55 °C
